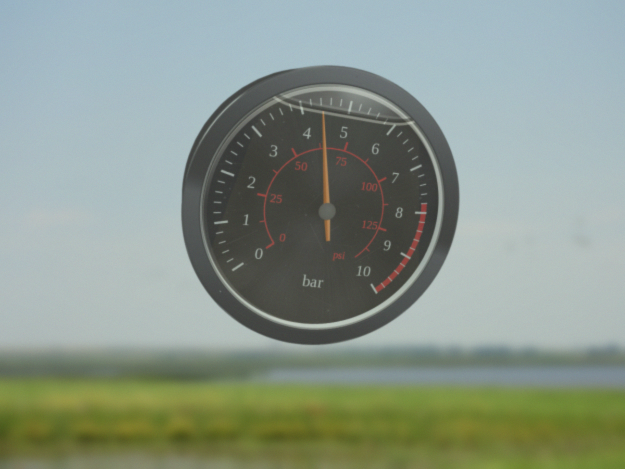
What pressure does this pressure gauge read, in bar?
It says 4.4 bar
